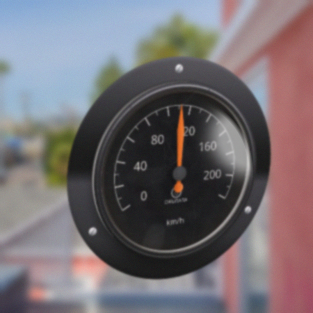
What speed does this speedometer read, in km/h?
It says 110 km/h
